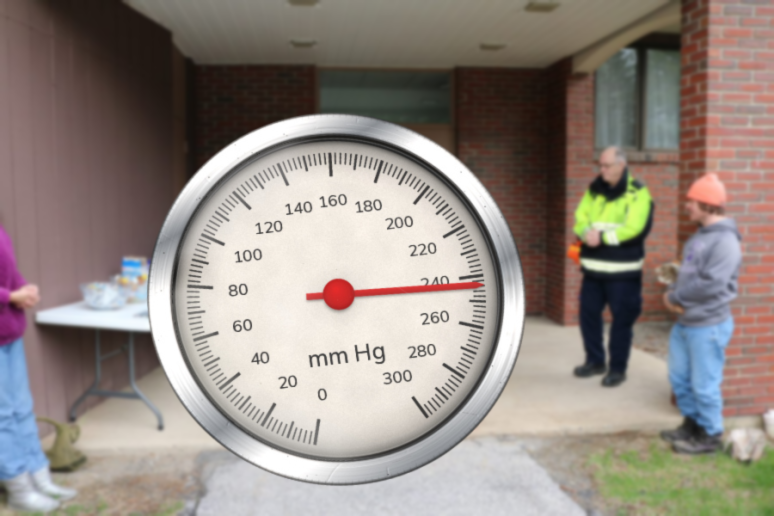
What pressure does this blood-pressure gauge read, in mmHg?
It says 244 mmHg
